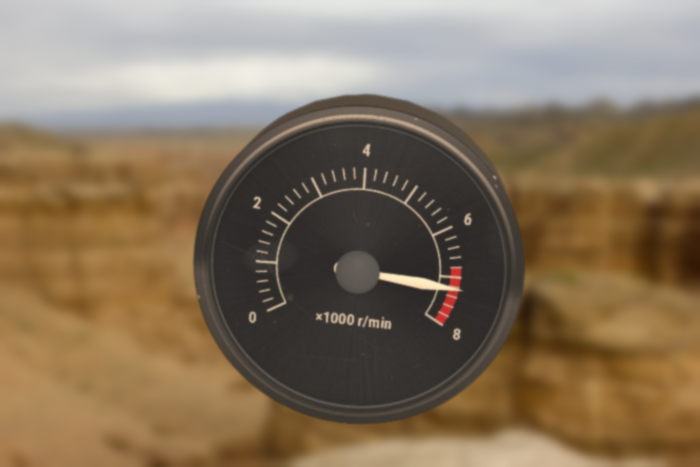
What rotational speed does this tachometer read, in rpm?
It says 7200 rpm
